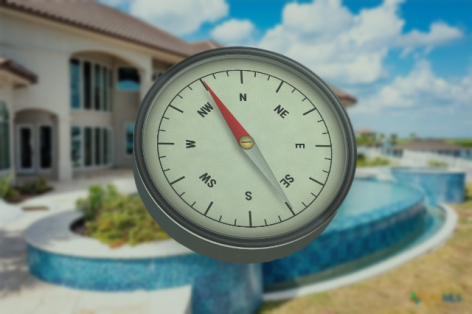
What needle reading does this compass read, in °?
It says 330 °
